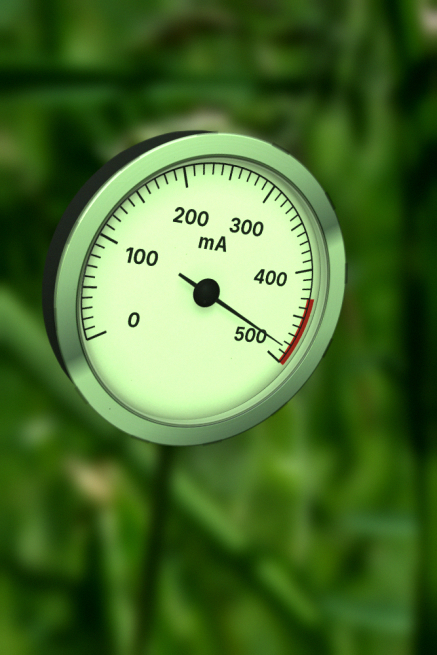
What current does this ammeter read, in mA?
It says 485 mA
